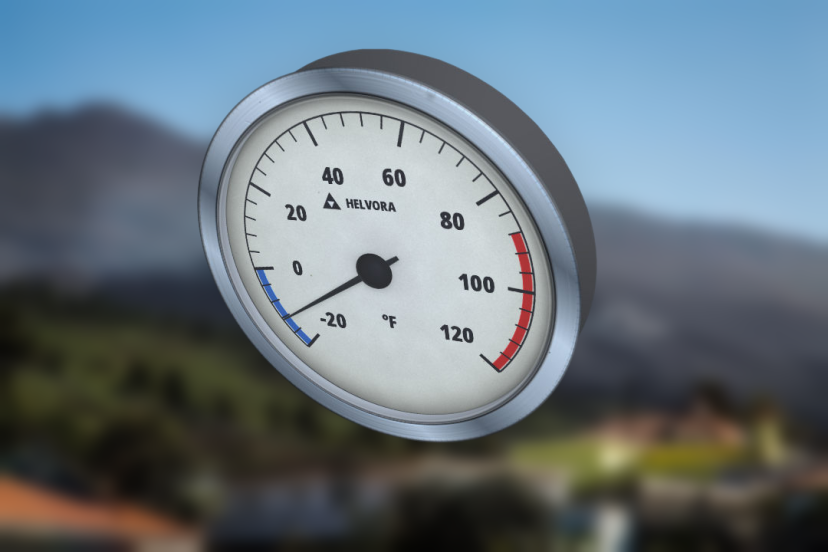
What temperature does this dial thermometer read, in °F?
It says -12 °F
